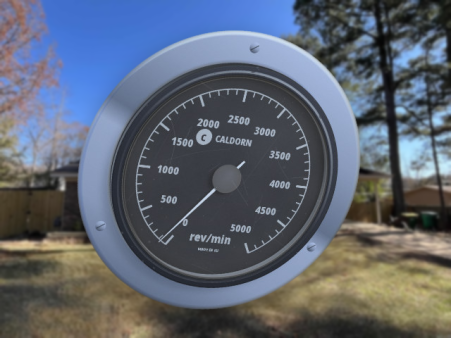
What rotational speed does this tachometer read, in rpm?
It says 100 rpm
